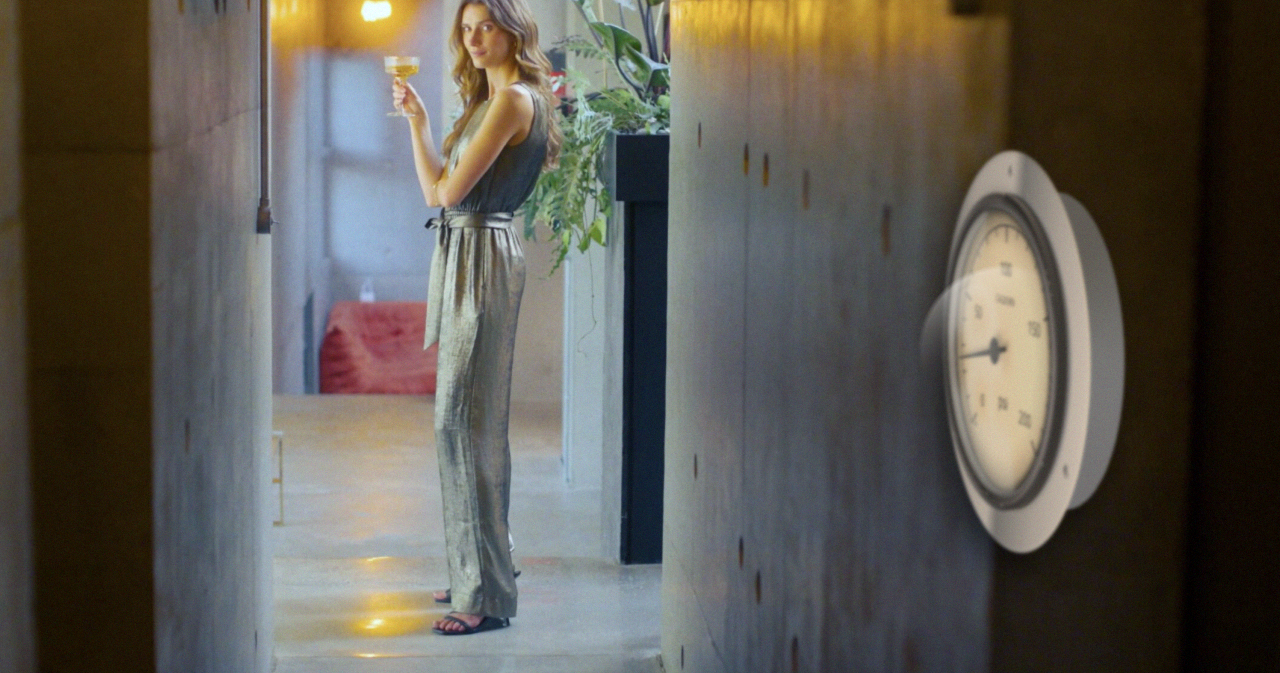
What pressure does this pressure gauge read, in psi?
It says 25 psi
